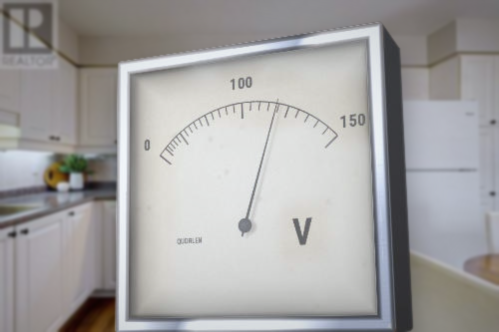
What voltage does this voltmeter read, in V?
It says 120 V
